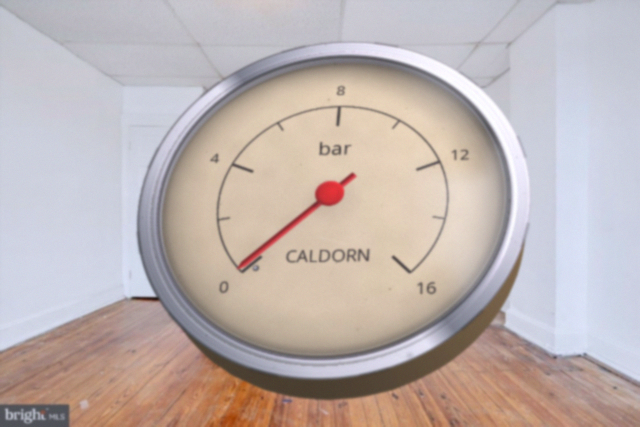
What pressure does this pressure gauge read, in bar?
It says 0 bar
